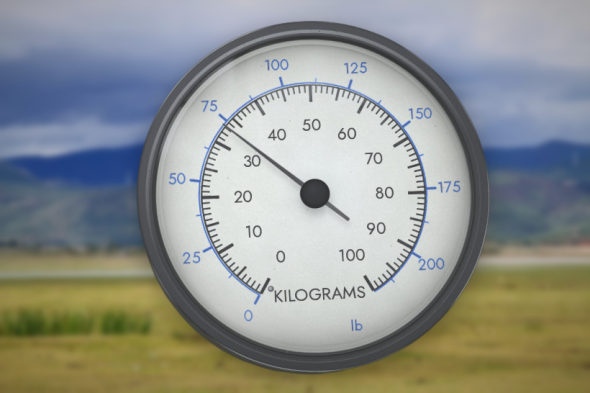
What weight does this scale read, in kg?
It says 33 kg
